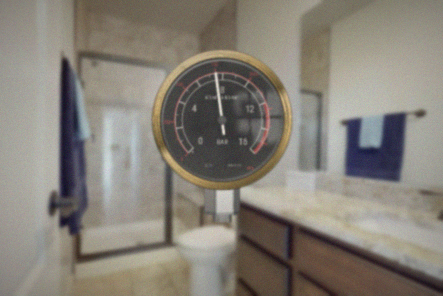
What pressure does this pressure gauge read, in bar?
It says 7.5 bar
